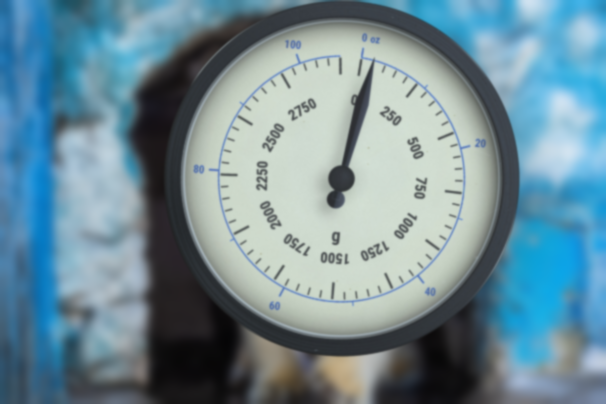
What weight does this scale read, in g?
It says 50 g
